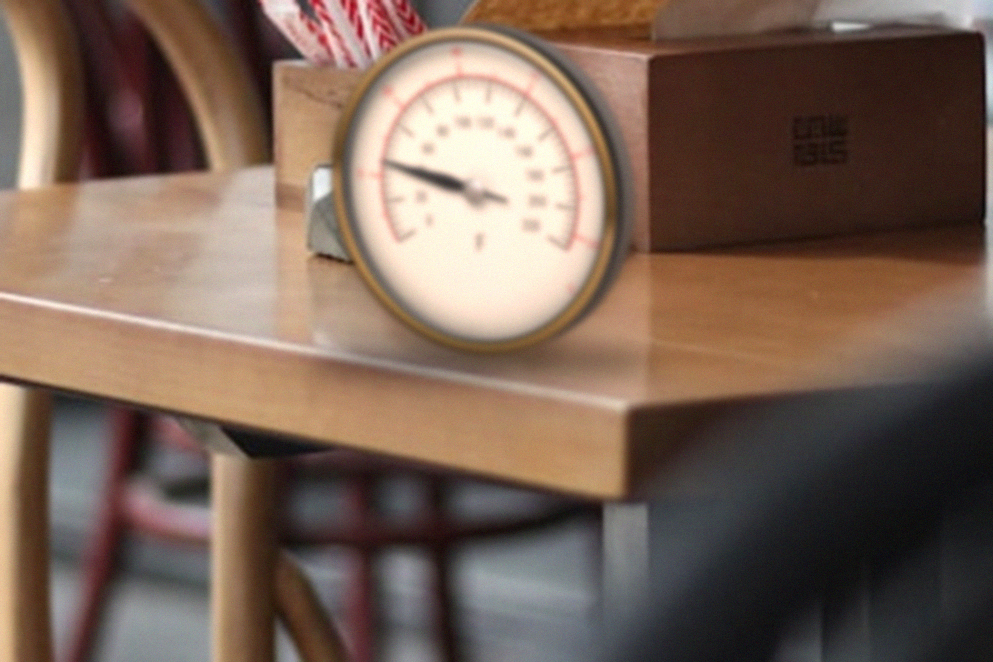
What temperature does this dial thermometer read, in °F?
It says 40 °F
